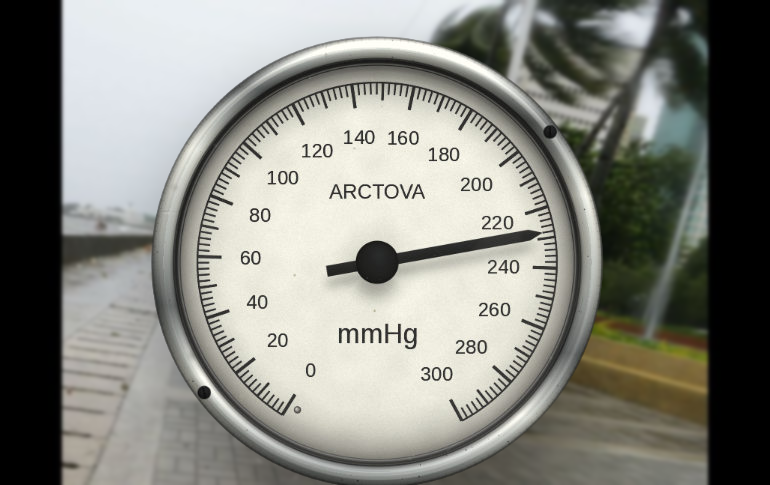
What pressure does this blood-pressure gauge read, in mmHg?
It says 228 mmHg
